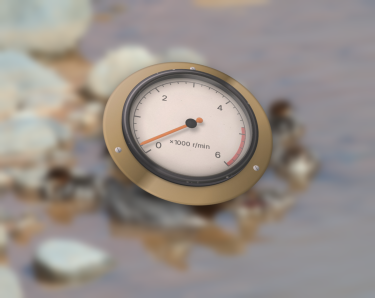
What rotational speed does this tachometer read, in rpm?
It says 200 rpm
